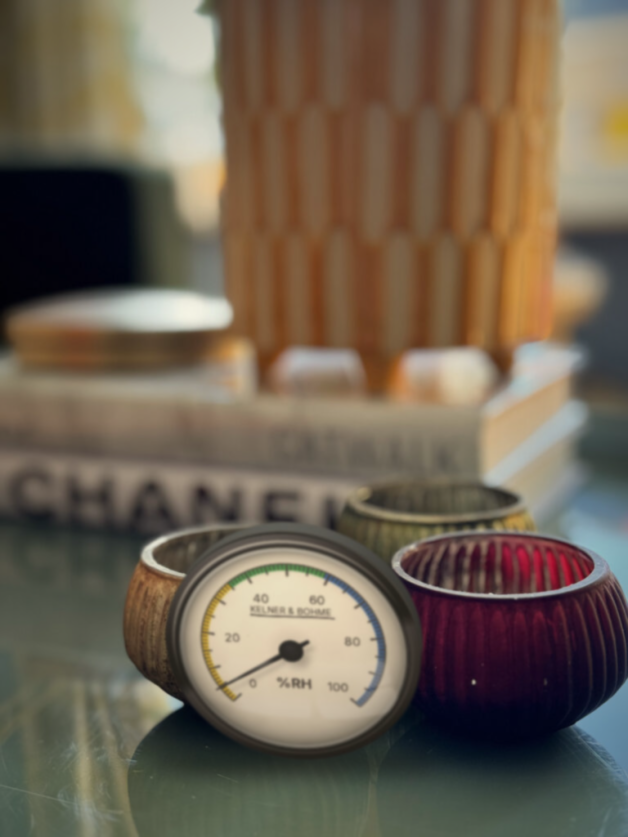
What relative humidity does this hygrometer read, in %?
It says 5 %
